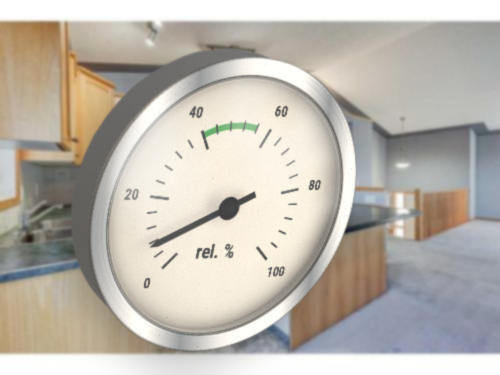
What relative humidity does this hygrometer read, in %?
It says 8 %
